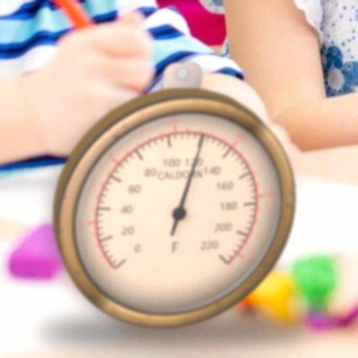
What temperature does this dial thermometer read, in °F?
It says 120 °F
